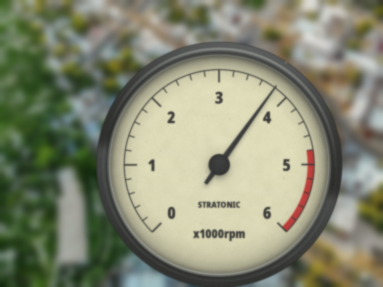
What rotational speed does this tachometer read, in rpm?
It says 3800 rpm
